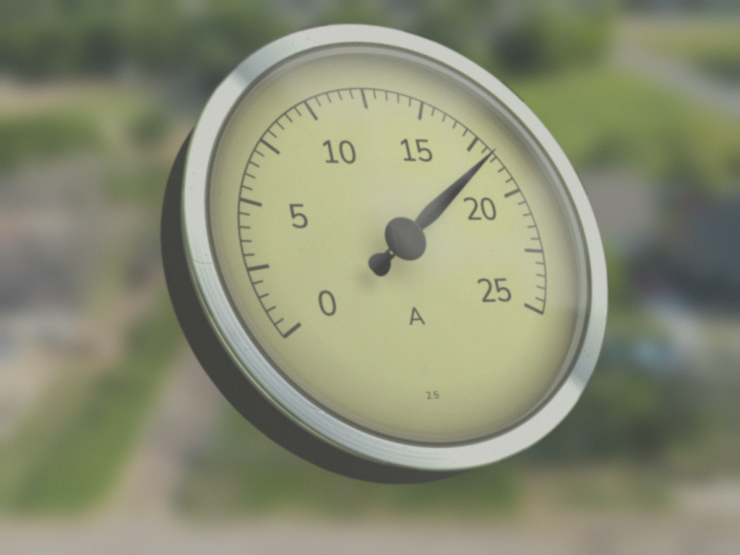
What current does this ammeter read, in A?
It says 18.25 A
